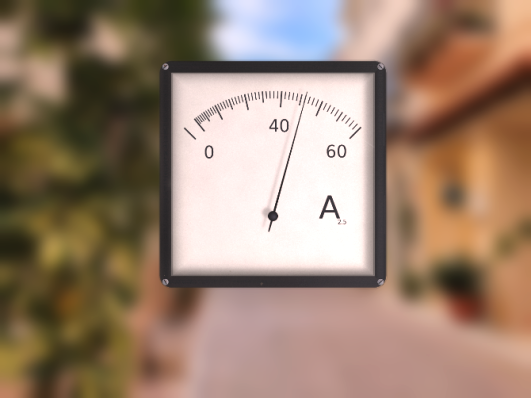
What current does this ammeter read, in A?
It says 46 A
